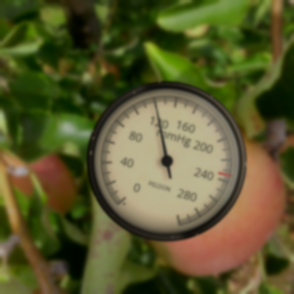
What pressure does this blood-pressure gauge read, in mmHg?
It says 120 mmHg
